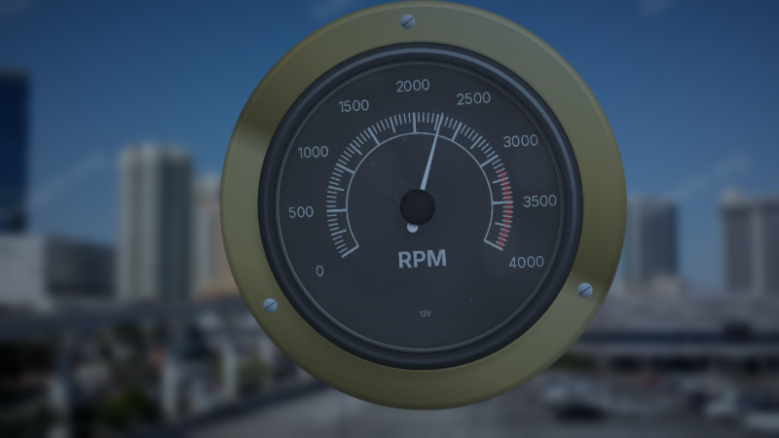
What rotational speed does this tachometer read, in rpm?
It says 2300 rpm
